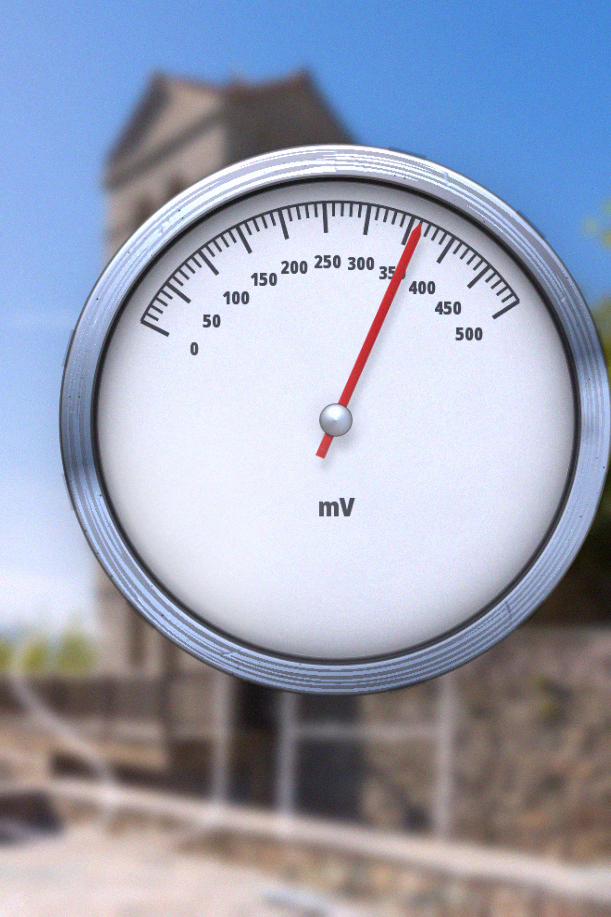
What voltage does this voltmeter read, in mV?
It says 360 mV
